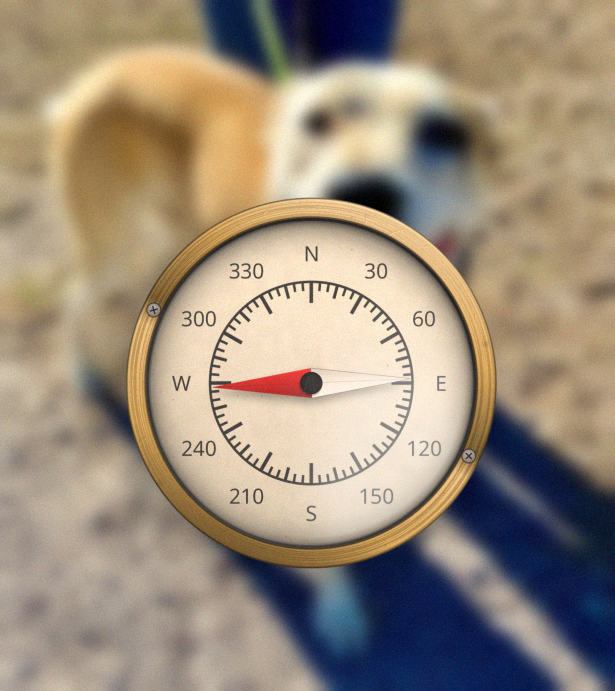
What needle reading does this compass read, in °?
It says 267.5 °
